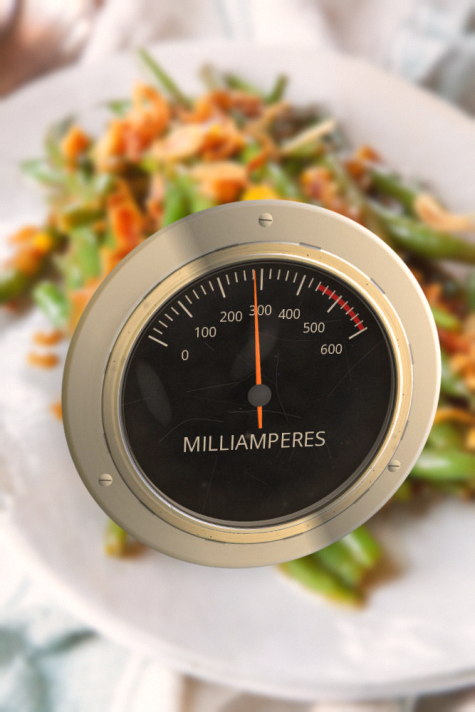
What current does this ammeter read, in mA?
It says 280 mA
